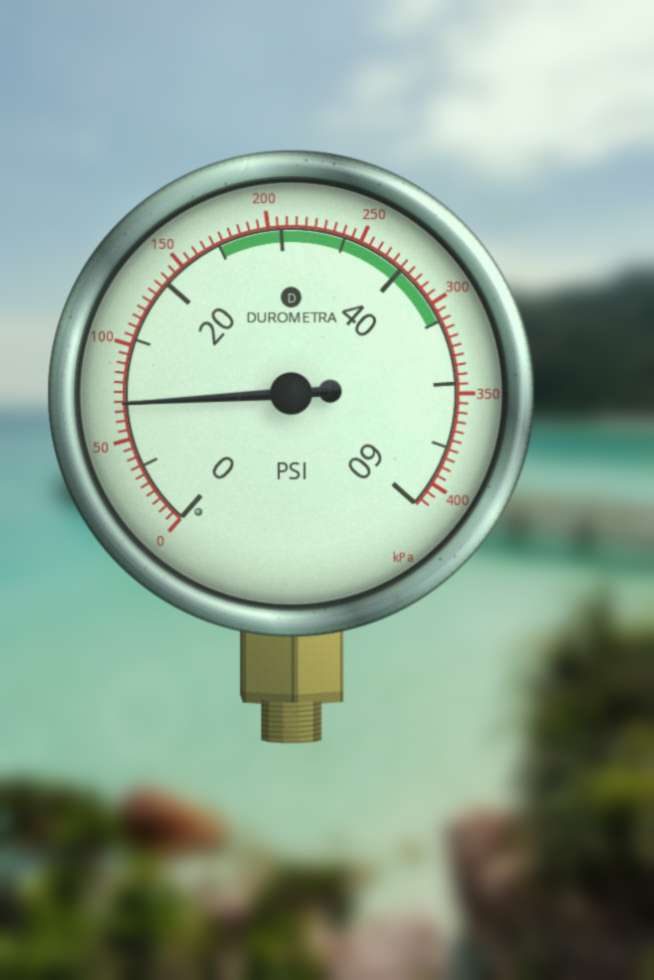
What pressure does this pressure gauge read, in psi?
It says 10 psi
